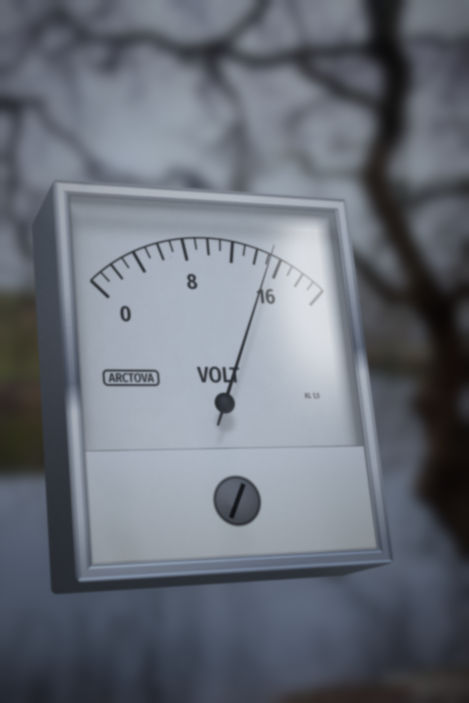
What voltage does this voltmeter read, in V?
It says 15 V
